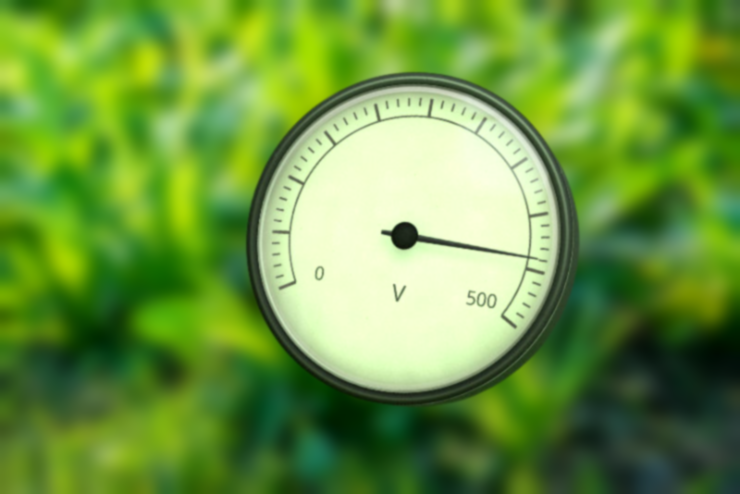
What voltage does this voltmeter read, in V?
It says 440 V
